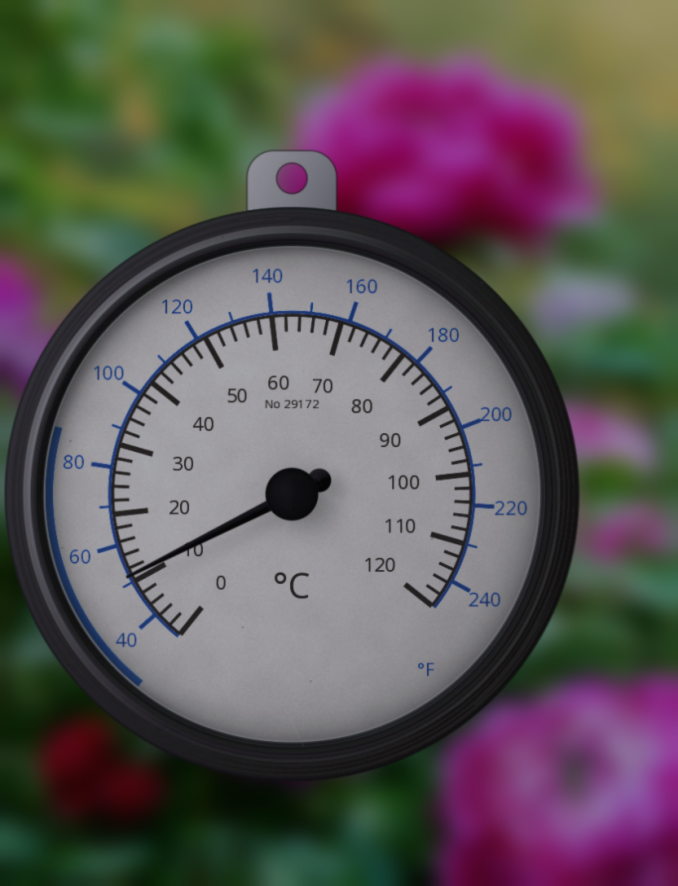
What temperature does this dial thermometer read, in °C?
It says 11 °C
